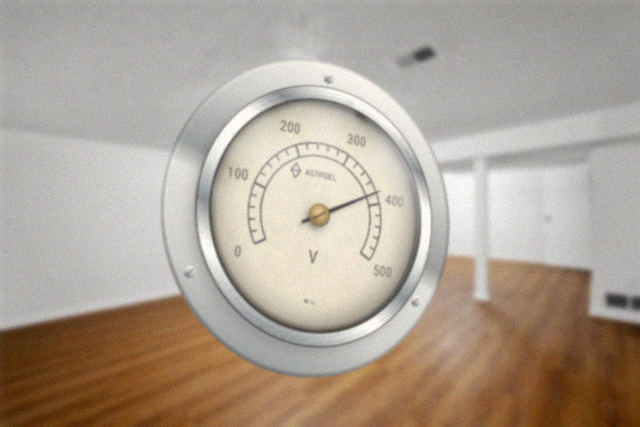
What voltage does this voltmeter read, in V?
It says 380 V
